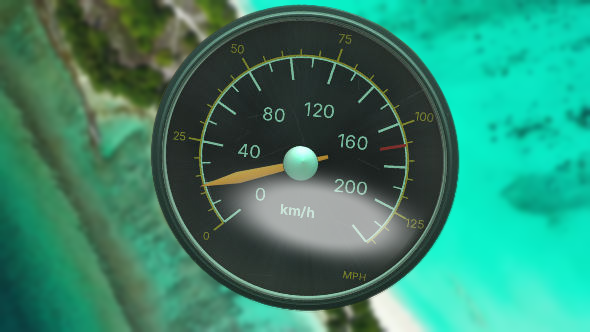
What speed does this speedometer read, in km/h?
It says 20 km/h
